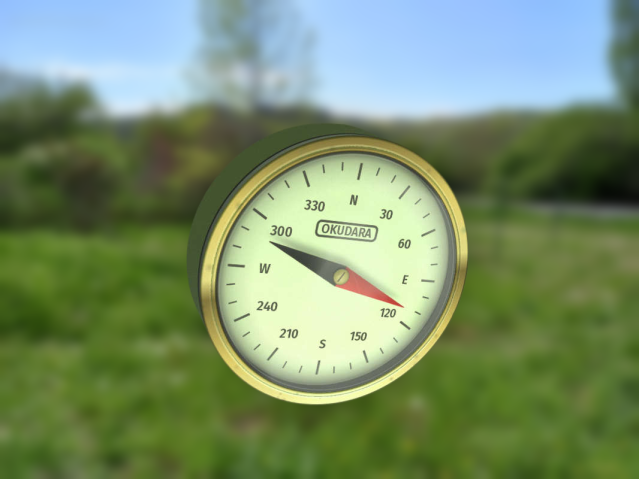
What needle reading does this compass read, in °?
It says 110 °
